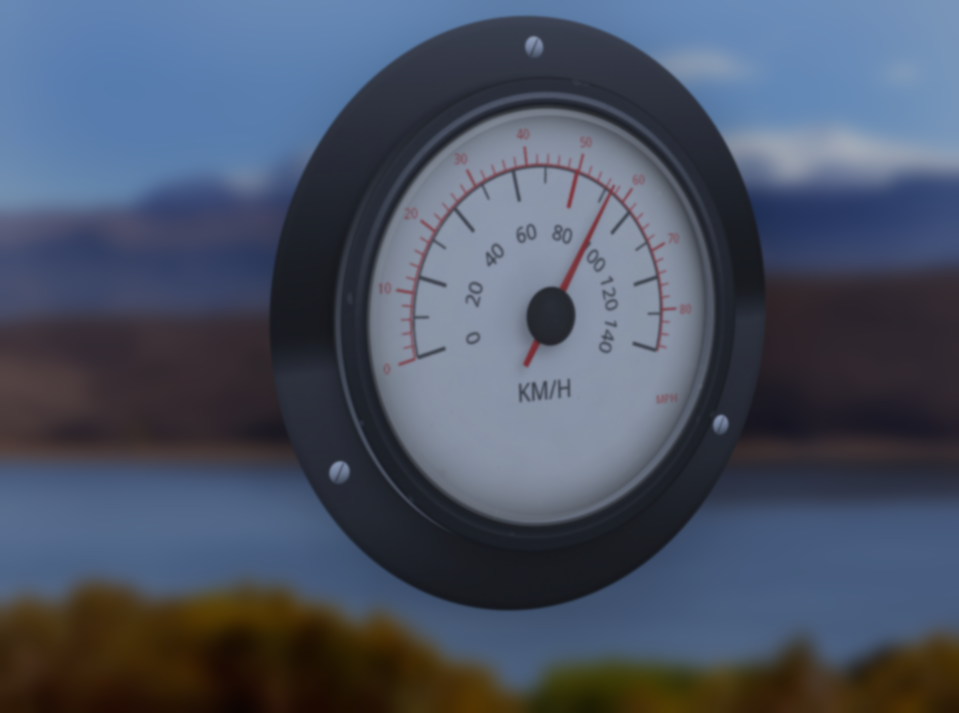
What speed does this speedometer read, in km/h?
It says 90 km/h
